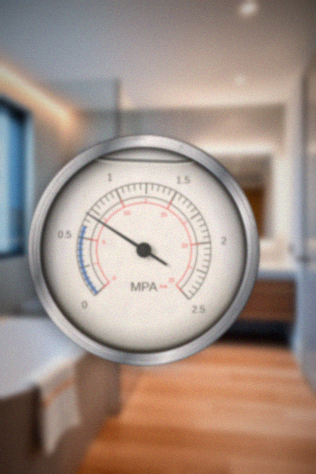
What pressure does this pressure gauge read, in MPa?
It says 0.7 MPa
